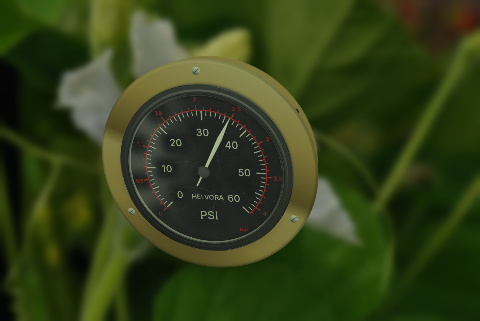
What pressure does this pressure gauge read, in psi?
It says 36 psi
